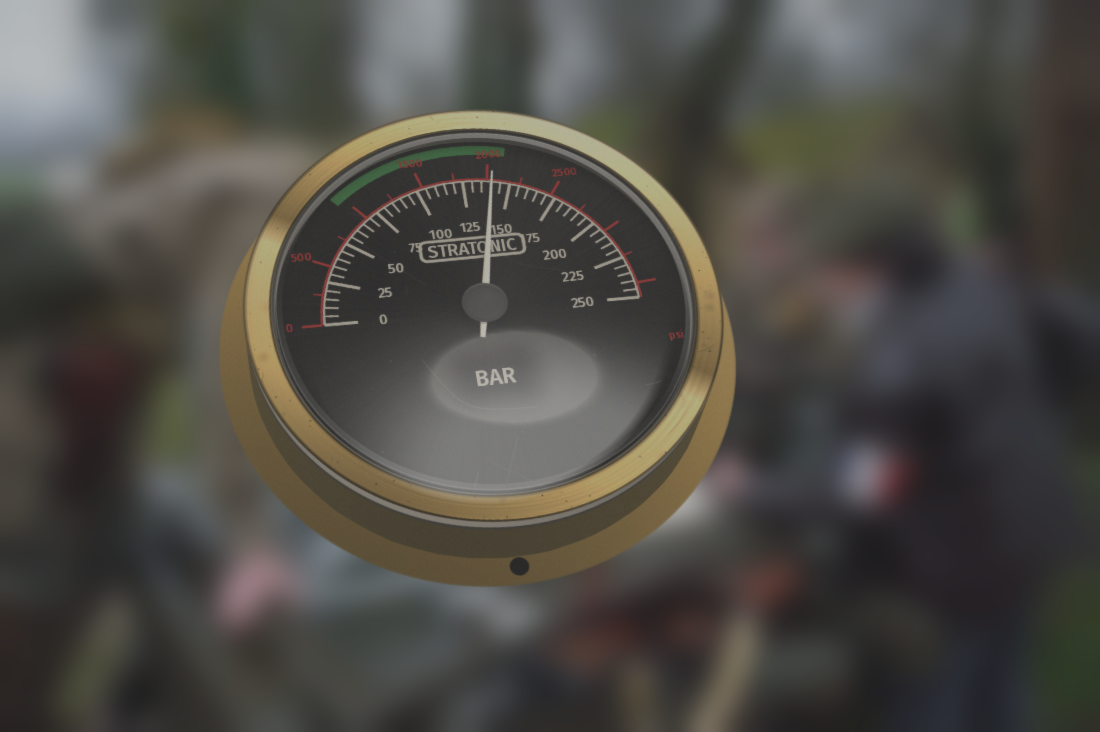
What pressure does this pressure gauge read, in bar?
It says 140 bar
